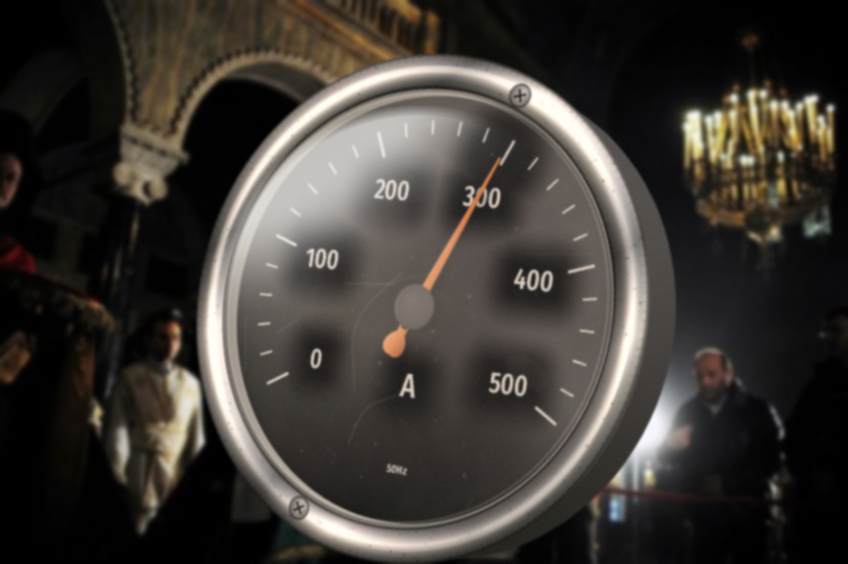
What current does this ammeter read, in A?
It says 300 A
